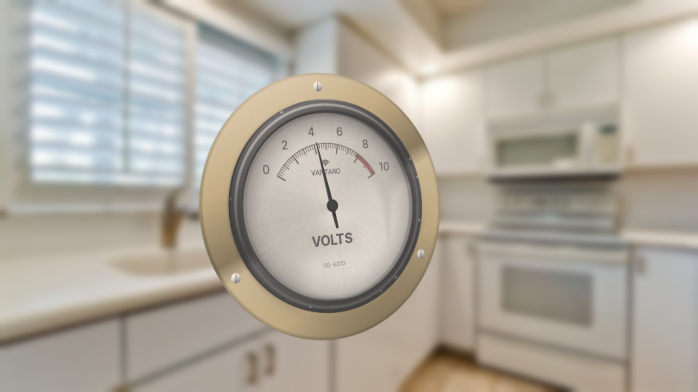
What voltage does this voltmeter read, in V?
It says 4 V
